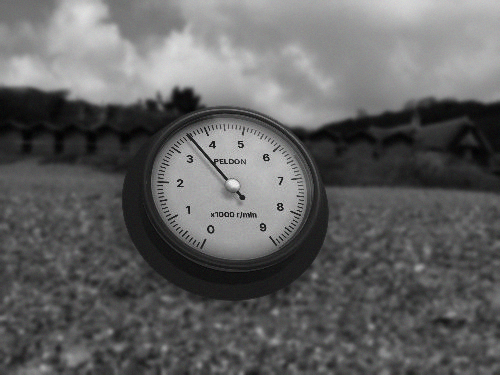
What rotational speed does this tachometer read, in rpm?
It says 3500 rpm
